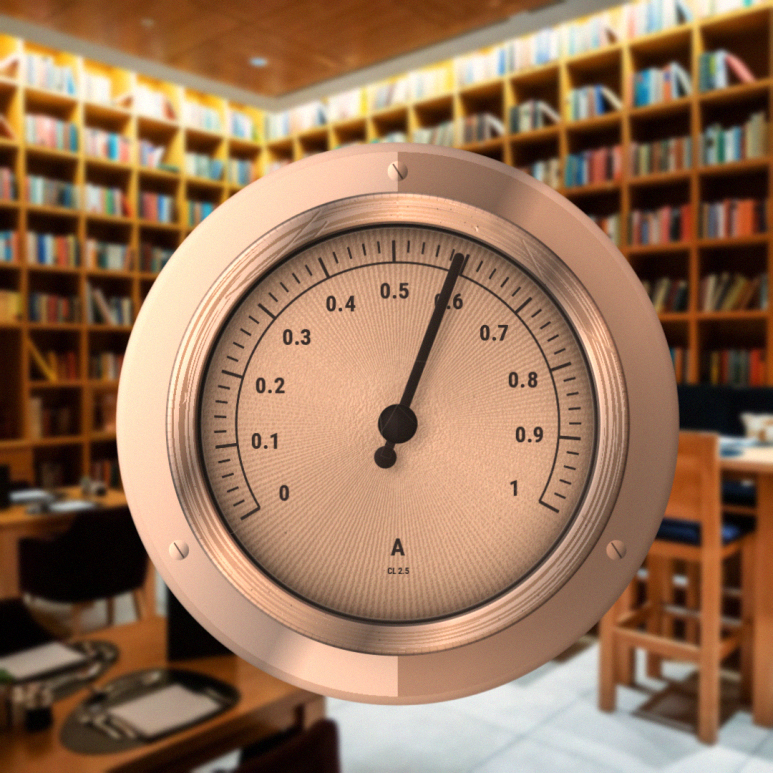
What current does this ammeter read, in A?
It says 0.59 A
